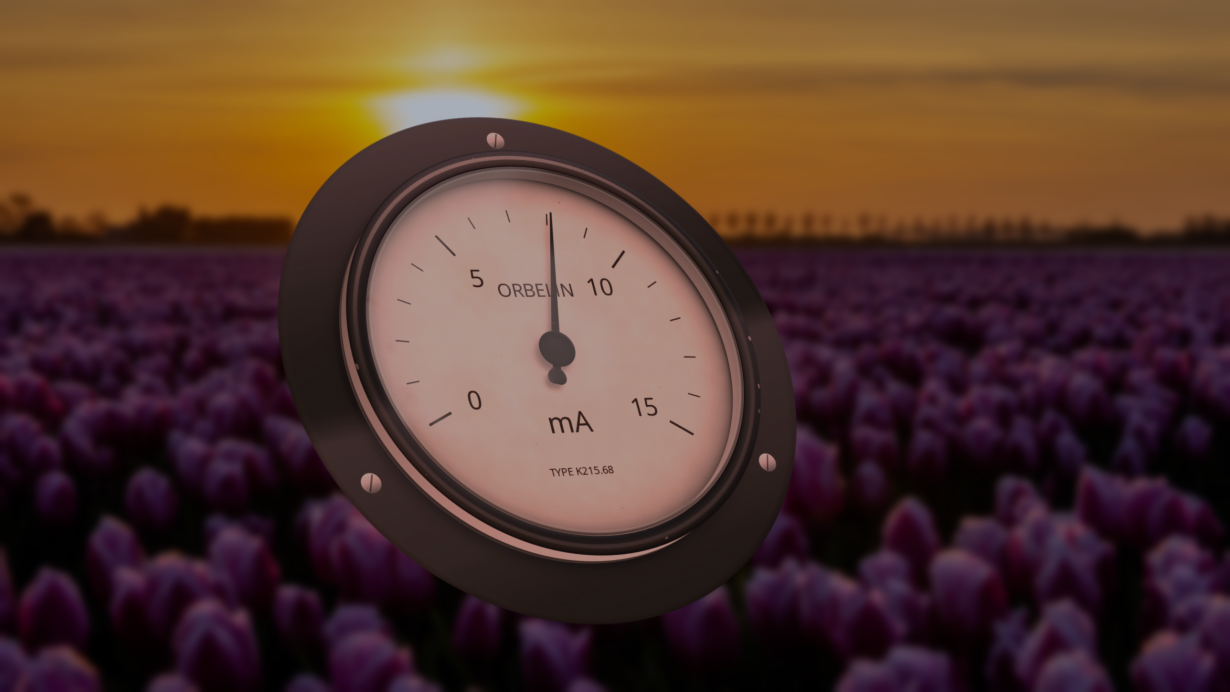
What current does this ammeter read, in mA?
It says 8 mA
